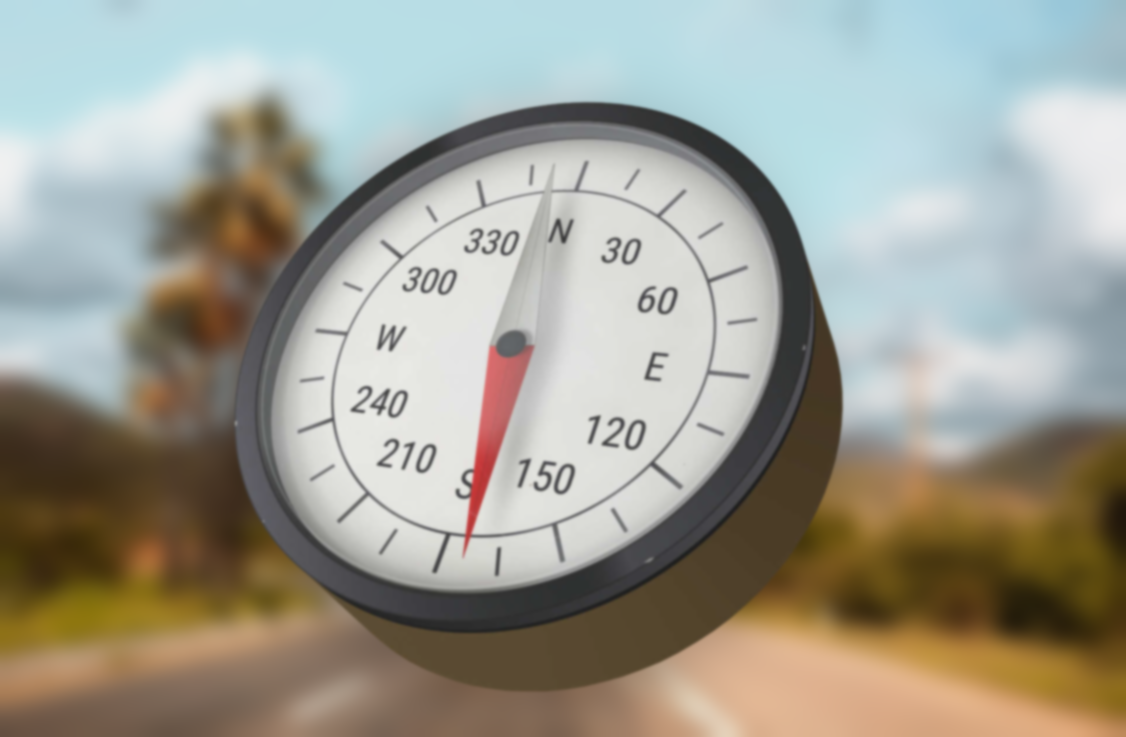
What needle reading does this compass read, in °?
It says 172.5 °
